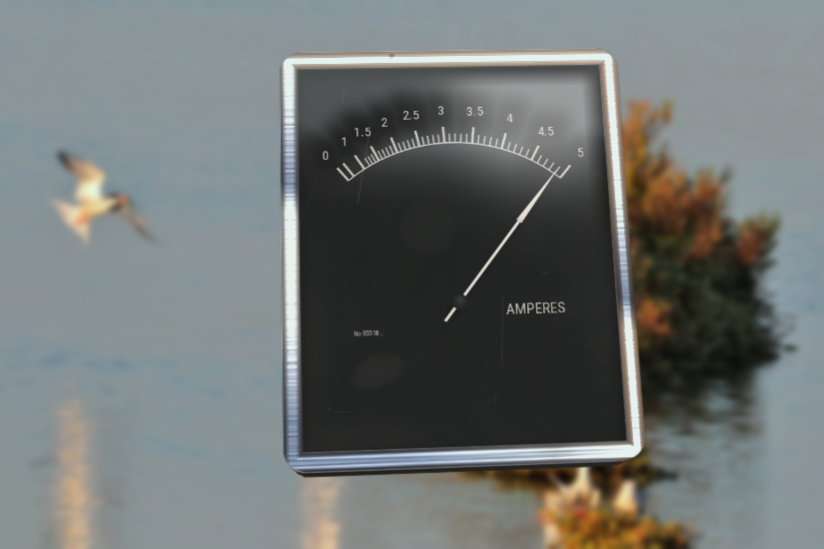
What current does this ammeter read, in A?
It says 4.9 A
